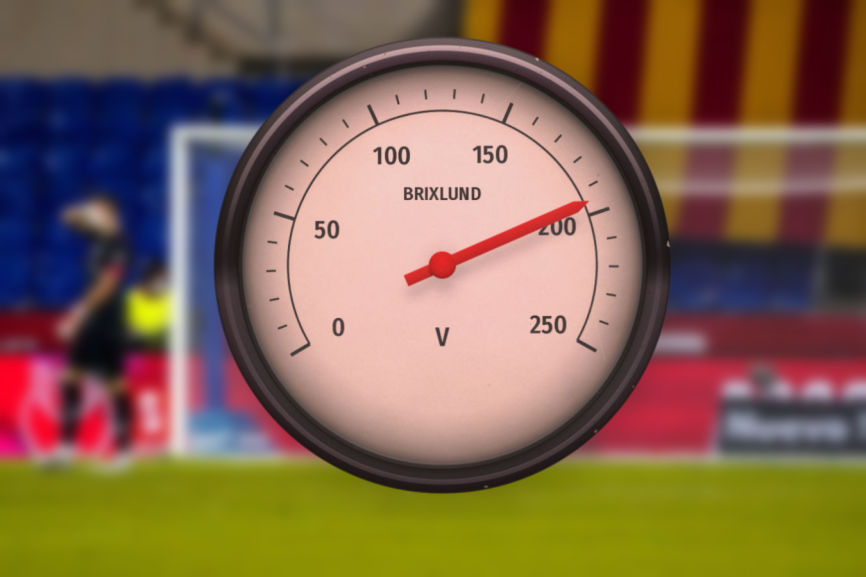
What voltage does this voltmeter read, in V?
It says 195 V
